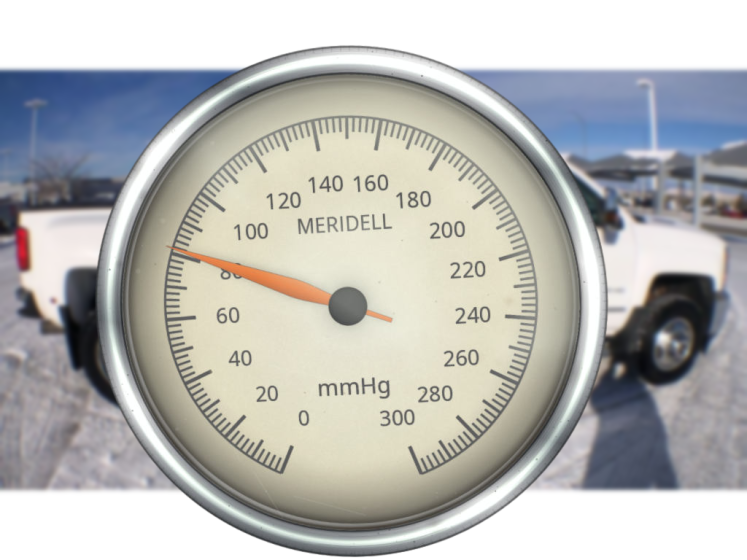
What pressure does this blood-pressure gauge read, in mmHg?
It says 82 mmHg
